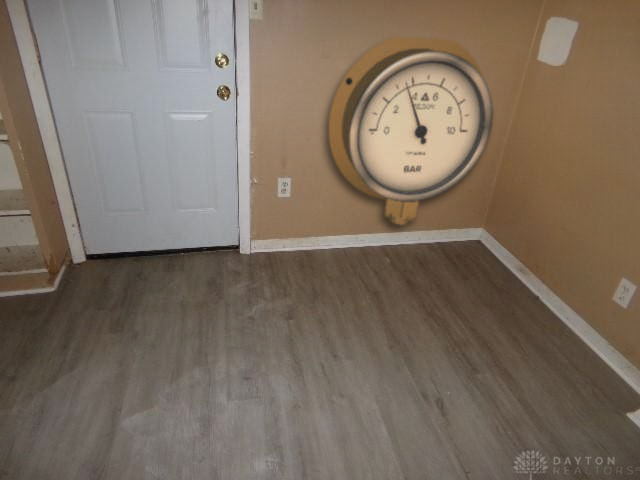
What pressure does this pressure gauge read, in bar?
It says 3.5 bar
